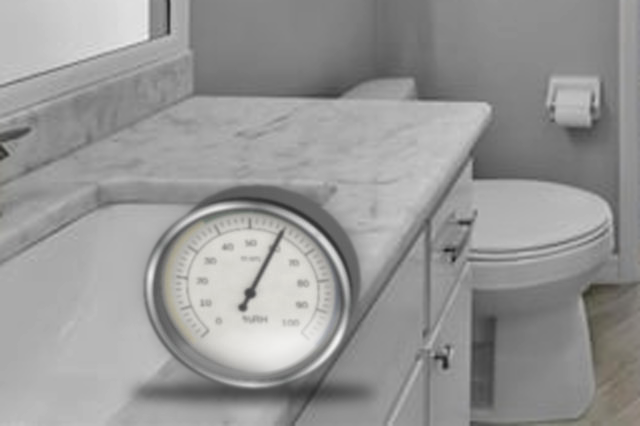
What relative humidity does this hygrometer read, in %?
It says 60 %
